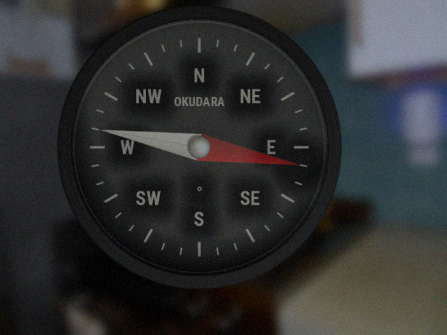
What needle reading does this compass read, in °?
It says 100 °
